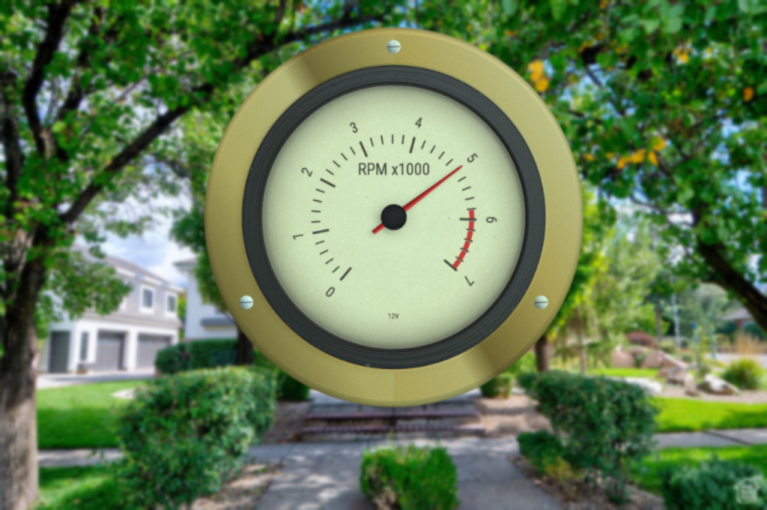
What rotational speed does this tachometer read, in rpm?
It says 5000 rpm
